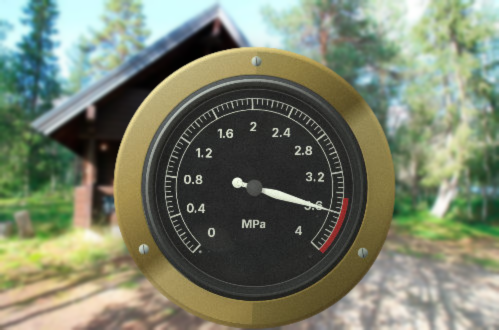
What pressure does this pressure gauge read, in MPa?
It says 3.6 MPa
